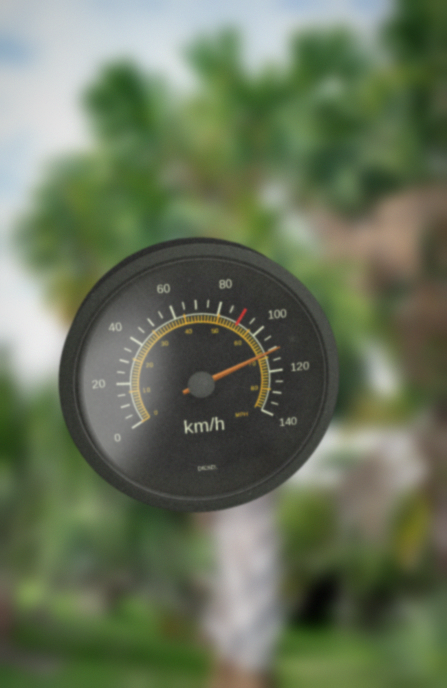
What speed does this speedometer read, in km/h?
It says 110 km/h
